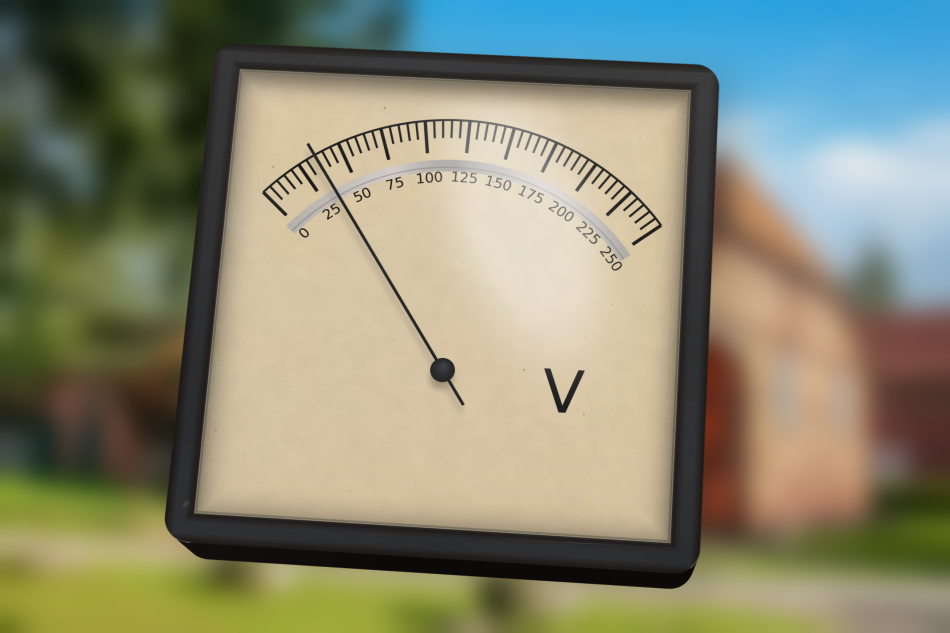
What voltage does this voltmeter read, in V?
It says 35 V
